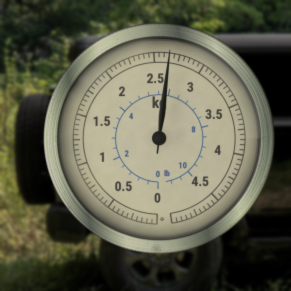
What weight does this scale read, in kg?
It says 2.65 kg
